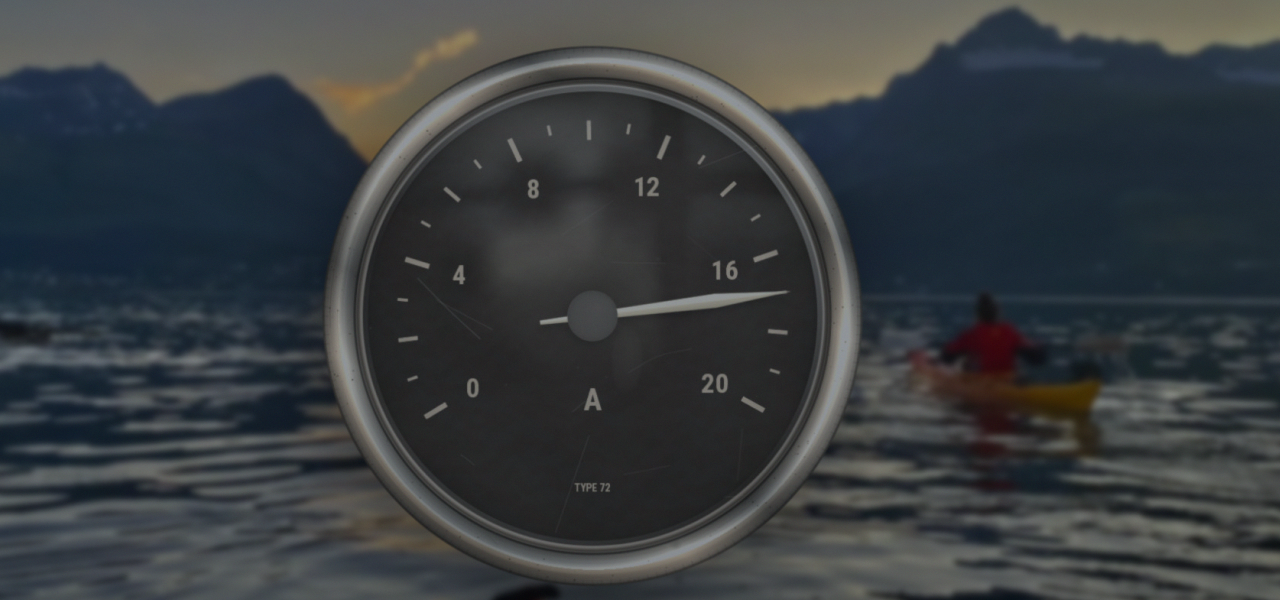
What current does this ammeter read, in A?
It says 17 A
